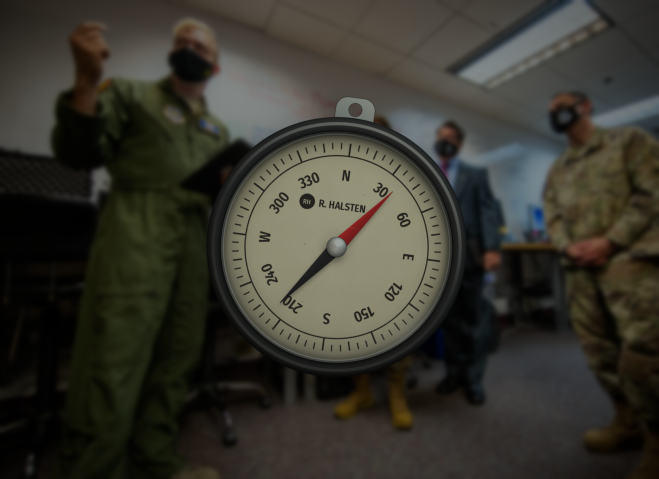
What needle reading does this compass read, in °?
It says 37.5 °
